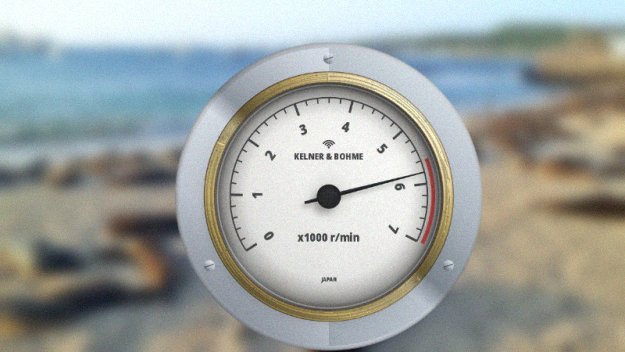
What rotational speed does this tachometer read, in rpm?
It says 5800 rpm
